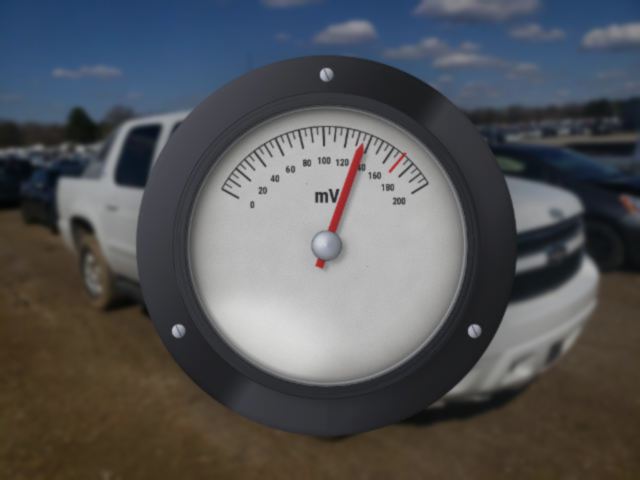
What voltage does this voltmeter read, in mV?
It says 135 mV
